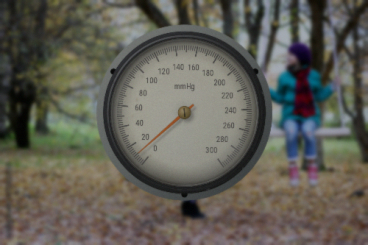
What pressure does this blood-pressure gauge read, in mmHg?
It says 10 mmHg
